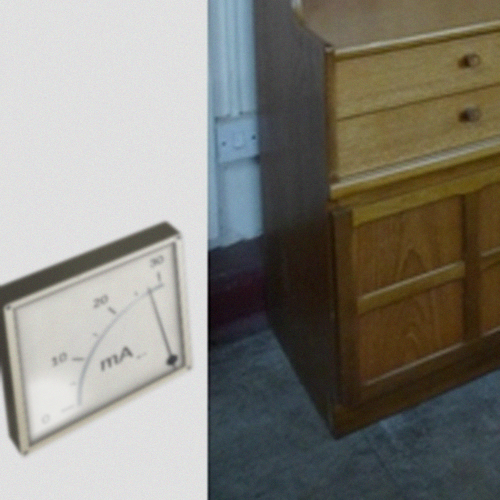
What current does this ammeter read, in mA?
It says 27.5 mA
